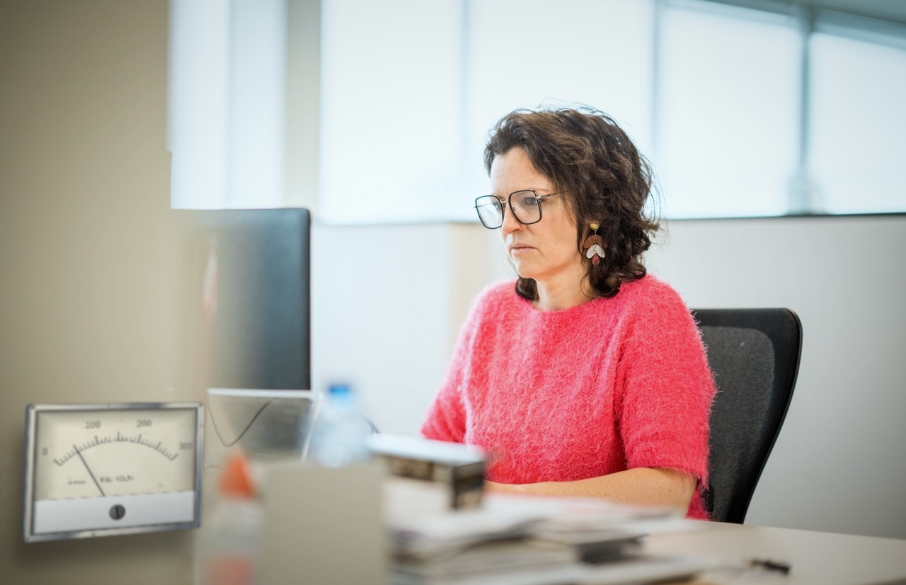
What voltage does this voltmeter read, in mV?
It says 50 mV
